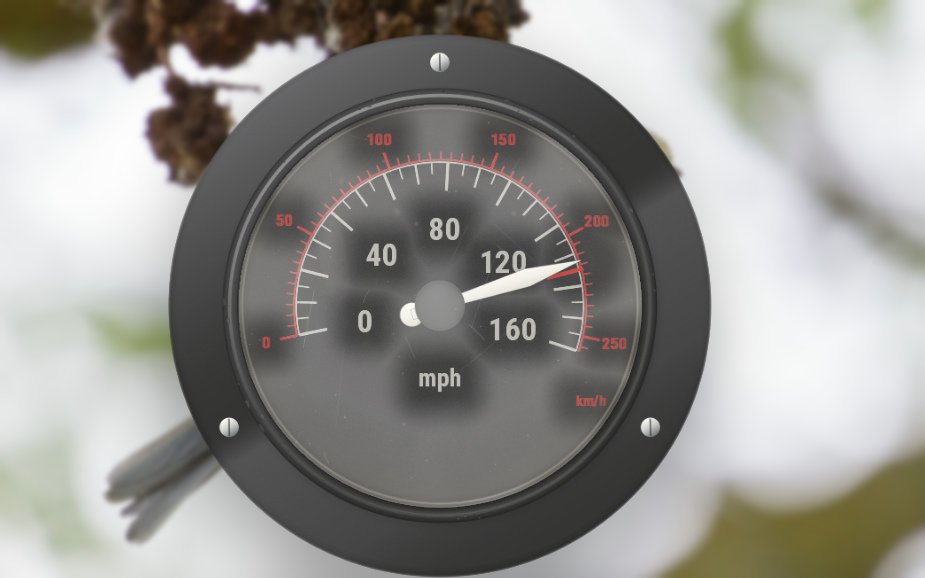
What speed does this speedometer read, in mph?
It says 132.5 mph
